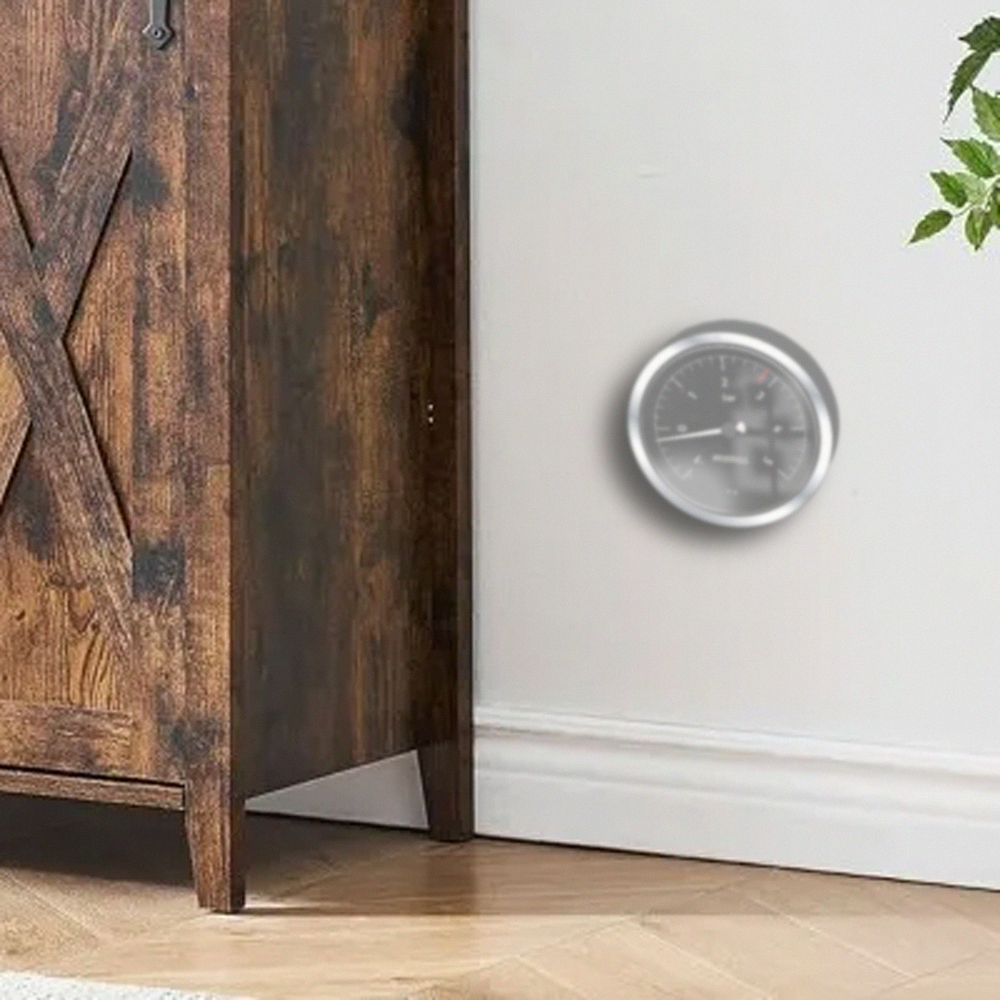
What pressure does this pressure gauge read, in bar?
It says -0.2 bar
